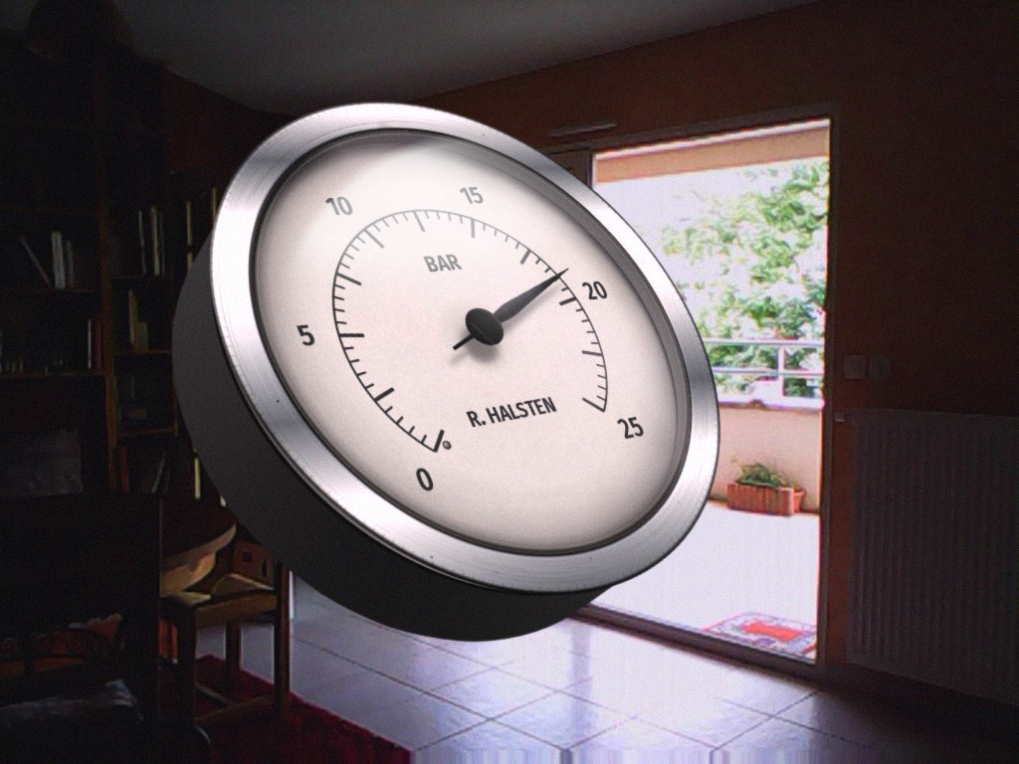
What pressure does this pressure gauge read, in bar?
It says 19 bar
